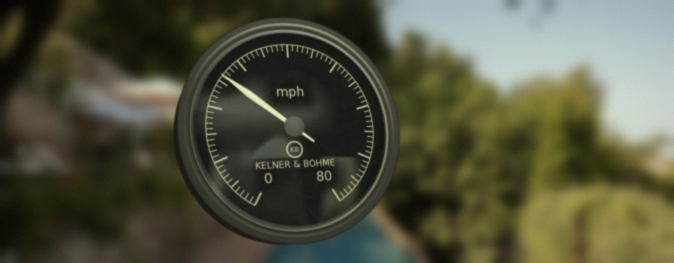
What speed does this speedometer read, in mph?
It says 26 mph
